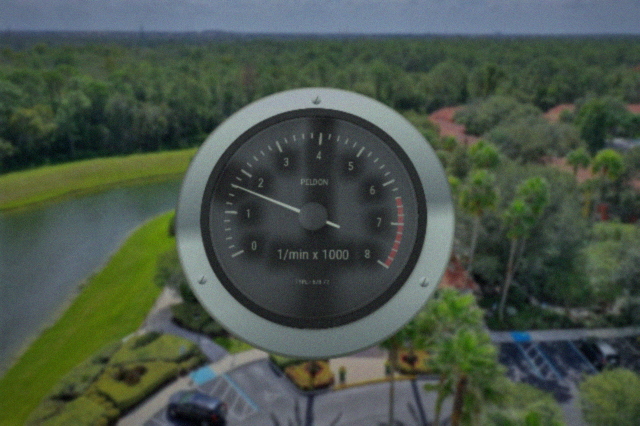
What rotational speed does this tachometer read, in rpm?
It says 1600 rpm
